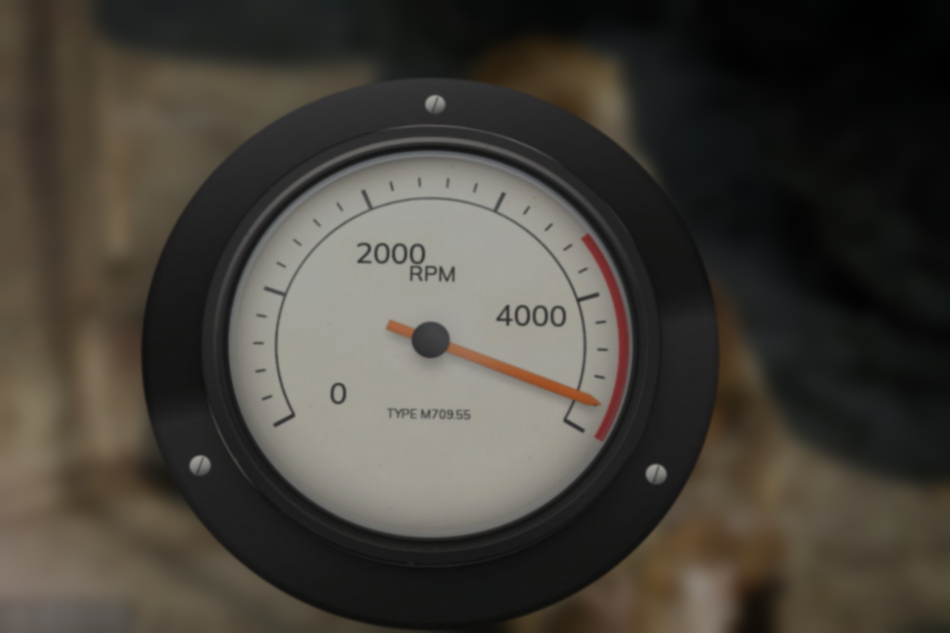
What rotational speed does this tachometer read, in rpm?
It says 4800 rpm
